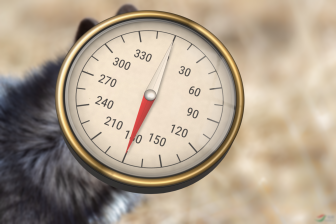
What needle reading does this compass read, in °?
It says 180 °
